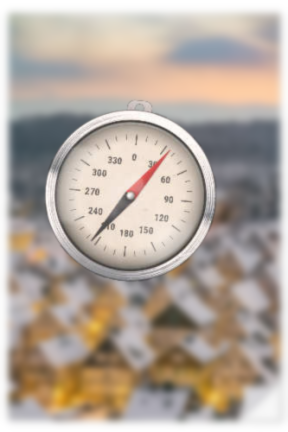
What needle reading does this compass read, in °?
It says 35 °
